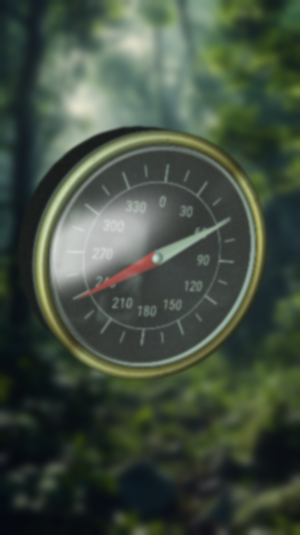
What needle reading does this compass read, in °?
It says 240 °
